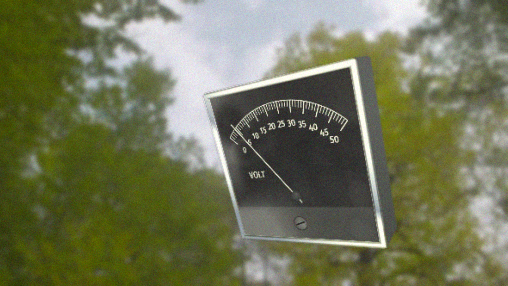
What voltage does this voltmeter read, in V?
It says 5 V
